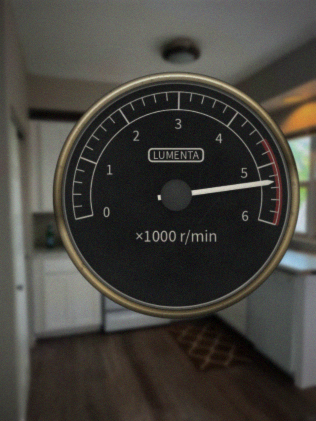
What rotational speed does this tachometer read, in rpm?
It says 5300 rpm
